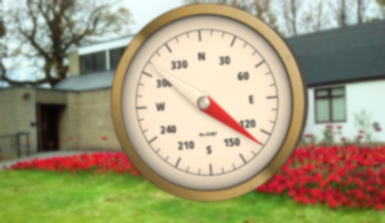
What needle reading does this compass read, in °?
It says 130 °
